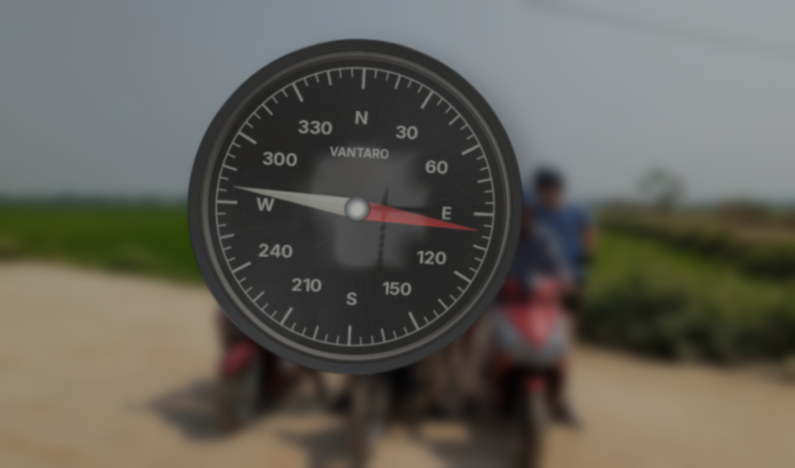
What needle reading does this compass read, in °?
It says 97.5 °
